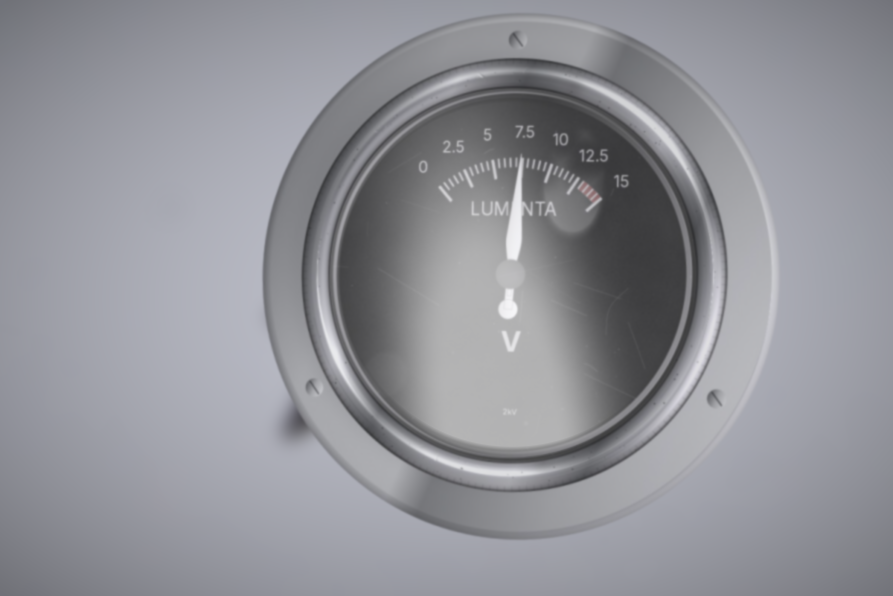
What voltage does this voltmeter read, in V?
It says 7.5 V
